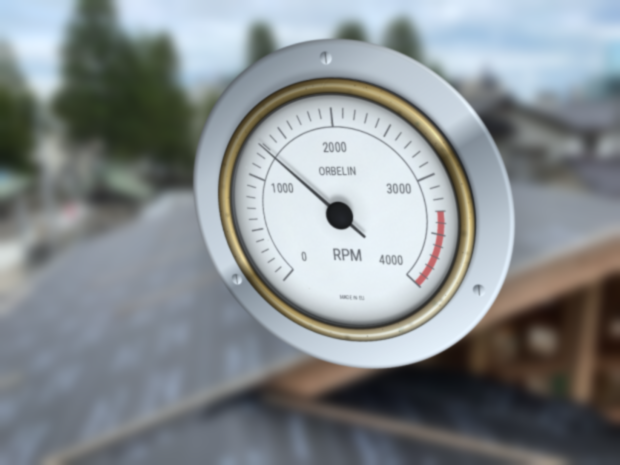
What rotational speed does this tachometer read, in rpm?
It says 1300 rpm
